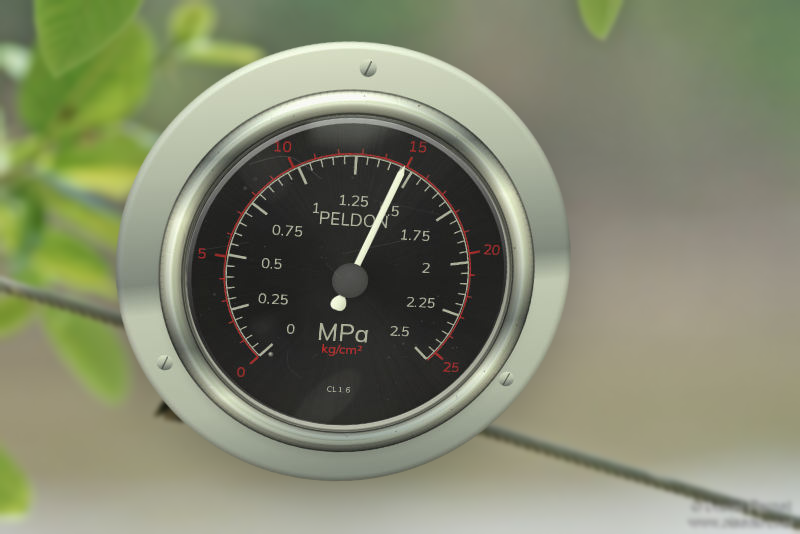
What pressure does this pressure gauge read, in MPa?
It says 1.45 MPa
